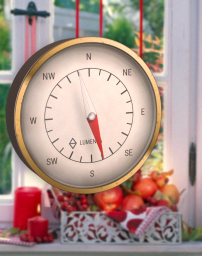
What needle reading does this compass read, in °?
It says 165 °
